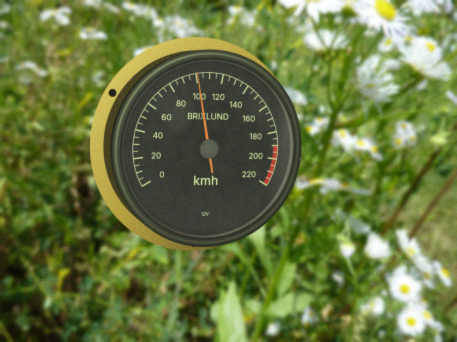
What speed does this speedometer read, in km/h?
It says 100 km/h
